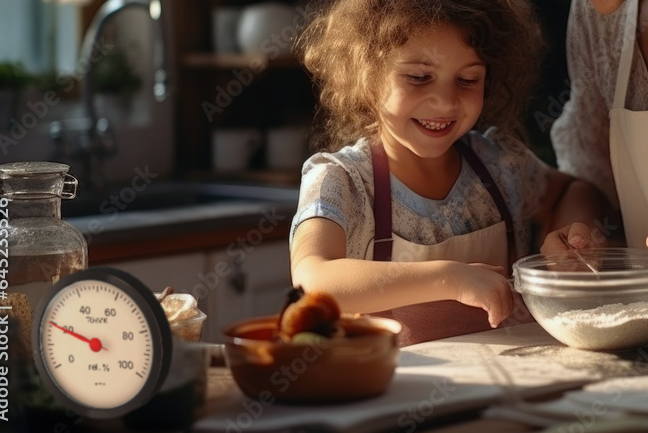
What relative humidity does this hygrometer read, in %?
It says 20 %
